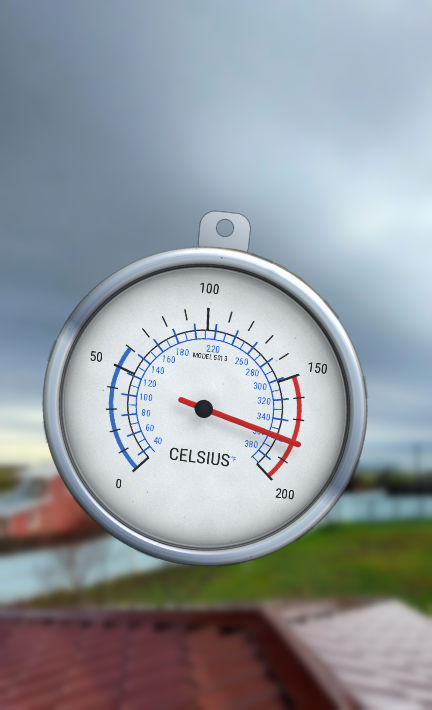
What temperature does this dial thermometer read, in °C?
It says 180 °C
